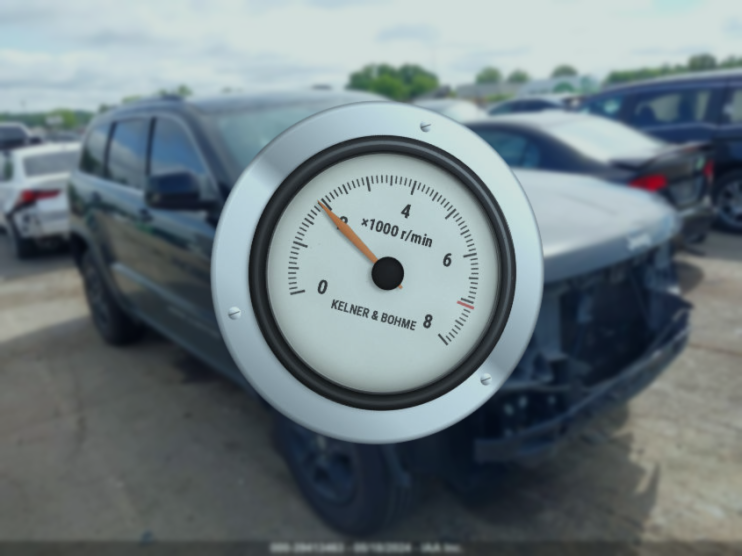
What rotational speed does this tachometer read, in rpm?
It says 1900 rpm
